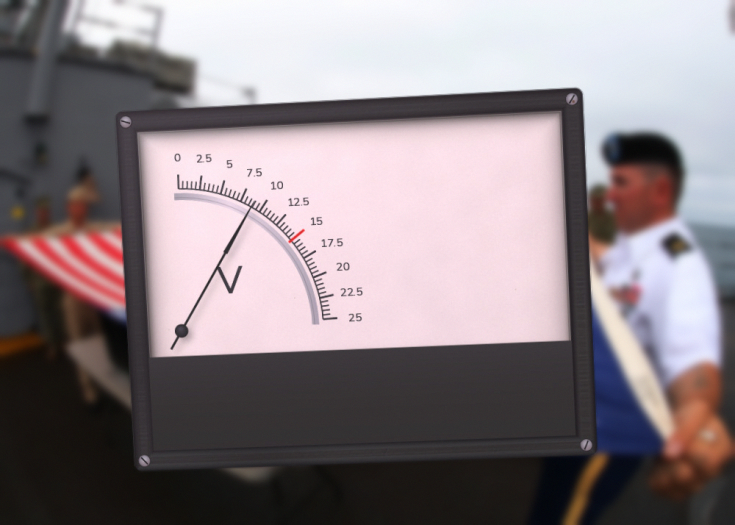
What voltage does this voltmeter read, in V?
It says 9 V
